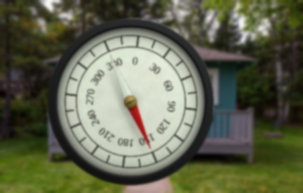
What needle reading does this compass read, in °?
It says 150 °
